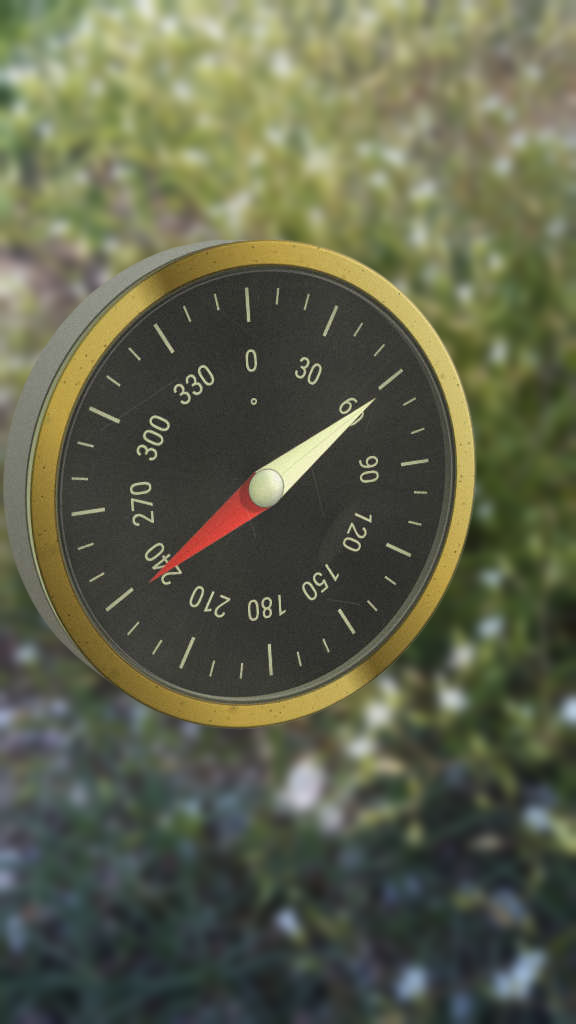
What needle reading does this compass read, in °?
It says 240 °
